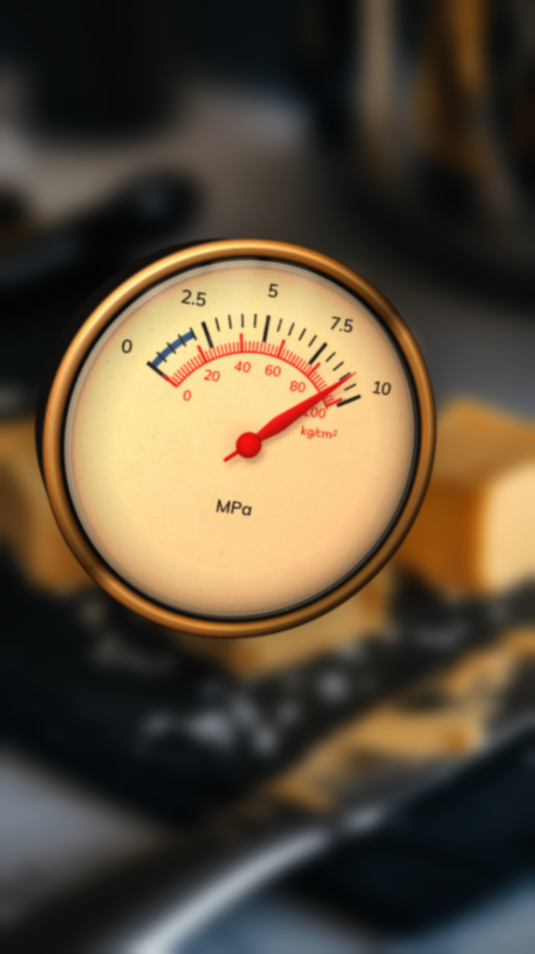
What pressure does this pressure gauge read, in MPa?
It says 9 MPa
